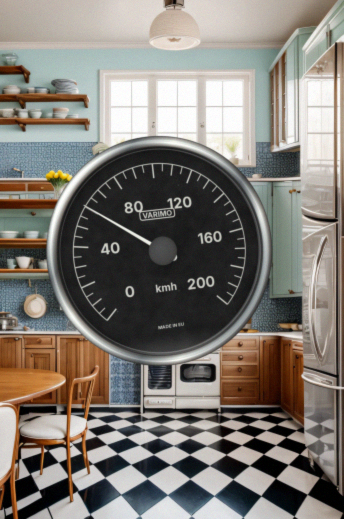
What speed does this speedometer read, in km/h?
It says 60 km/h
